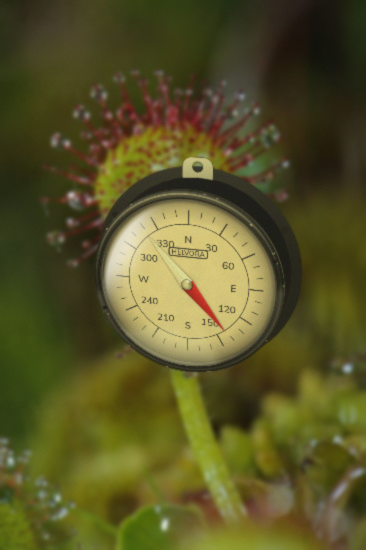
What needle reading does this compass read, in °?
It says 140 °
